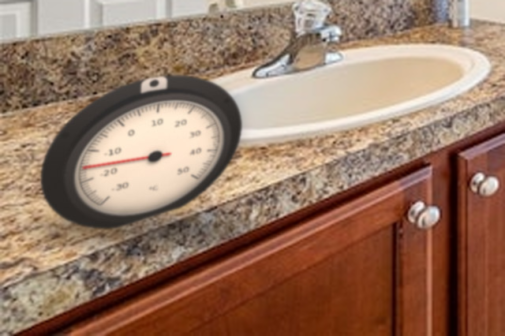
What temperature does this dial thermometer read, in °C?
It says -15 °C
